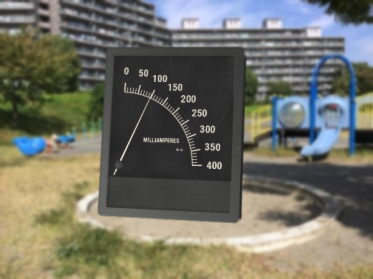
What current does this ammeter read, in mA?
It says 100 mA
